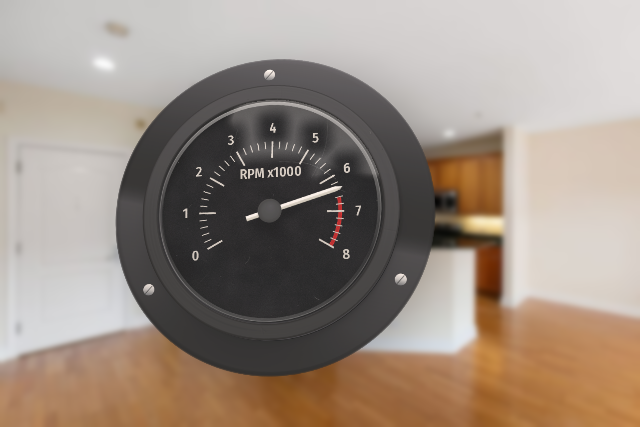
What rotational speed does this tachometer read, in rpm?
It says 6400 rpm
